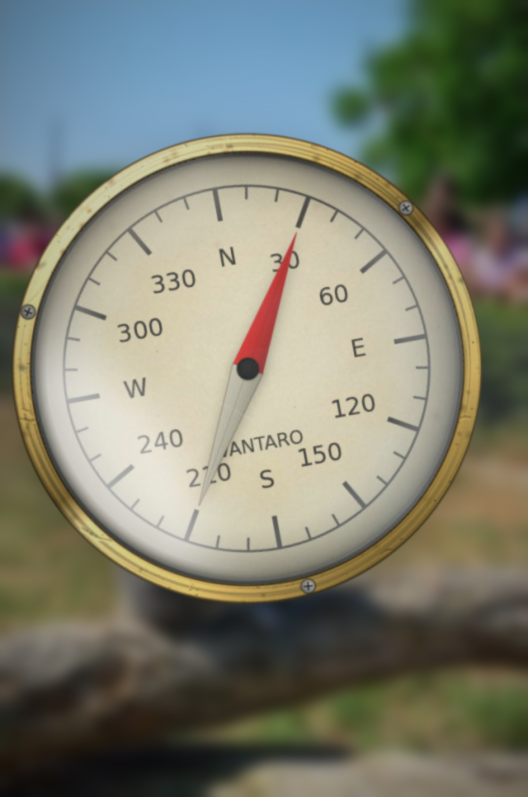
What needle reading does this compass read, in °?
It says 30 °
